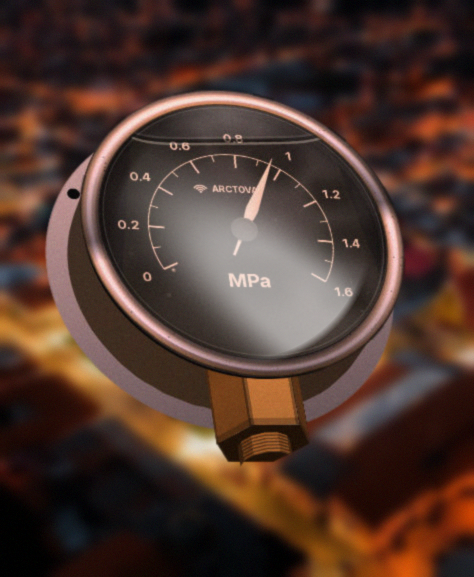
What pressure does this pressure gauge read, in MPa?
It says 0.95 MPa
